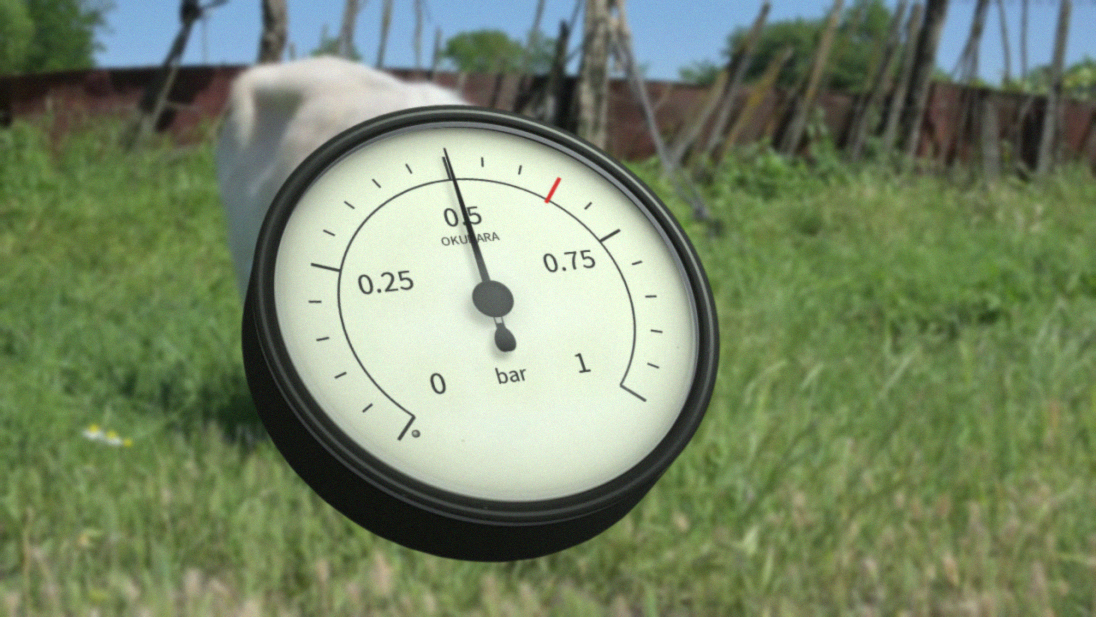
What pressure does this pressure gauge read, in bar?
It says 0.5 bar
